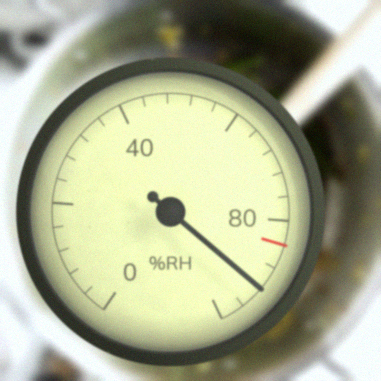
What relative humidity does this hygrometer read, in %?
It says 92 %
